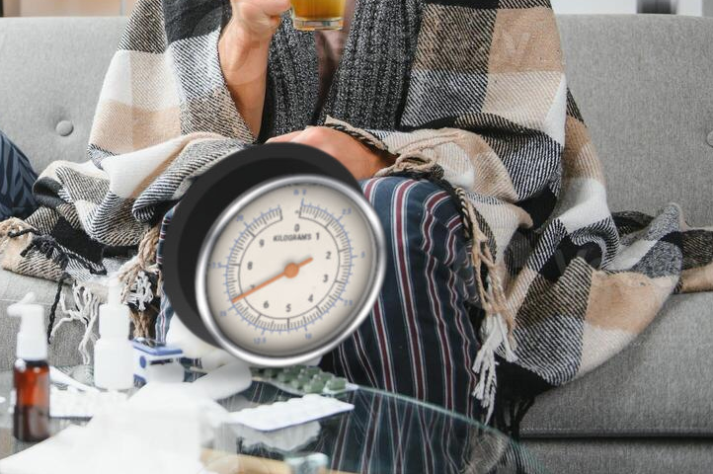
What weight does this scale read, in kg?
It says 7 kg
